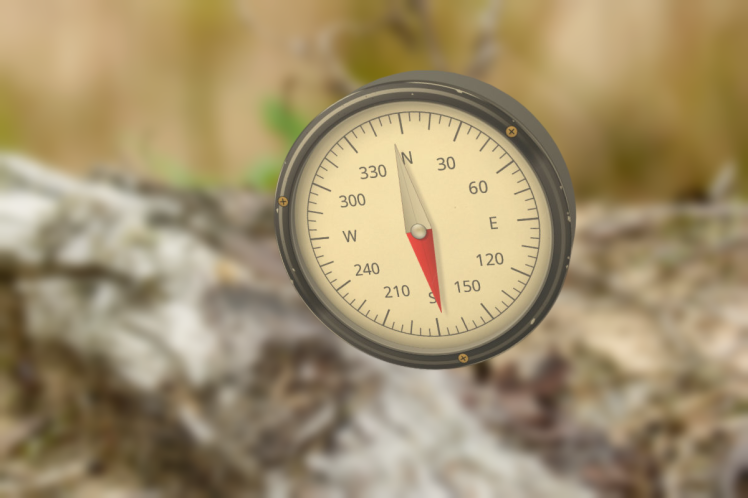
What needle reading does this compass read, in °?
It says 175 °
